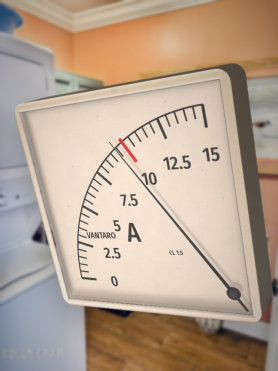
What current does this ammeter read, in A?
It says 9.5 A
